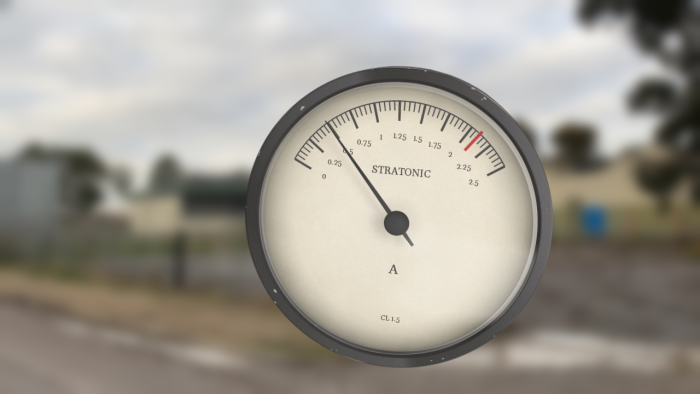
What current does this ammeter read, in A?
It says 0.5 A
